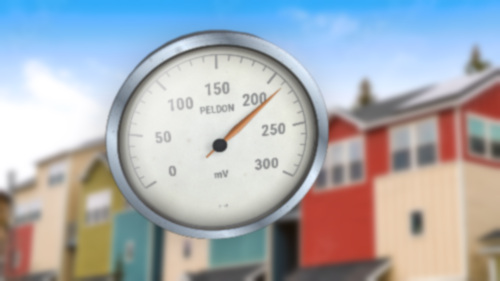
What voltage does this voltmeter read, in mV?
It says 210 mV
